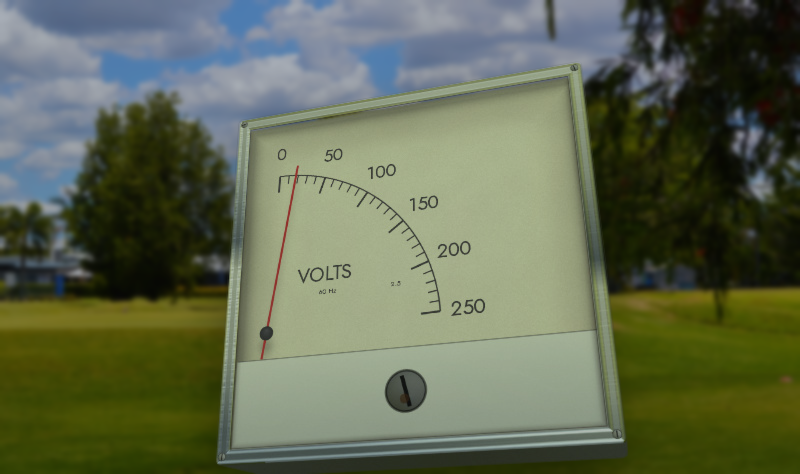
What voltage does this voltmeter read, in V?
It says 20 V
